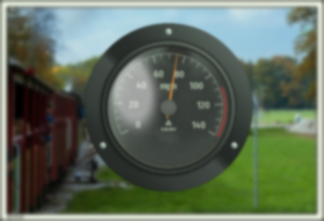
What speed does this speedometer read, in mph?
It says 75 mph
